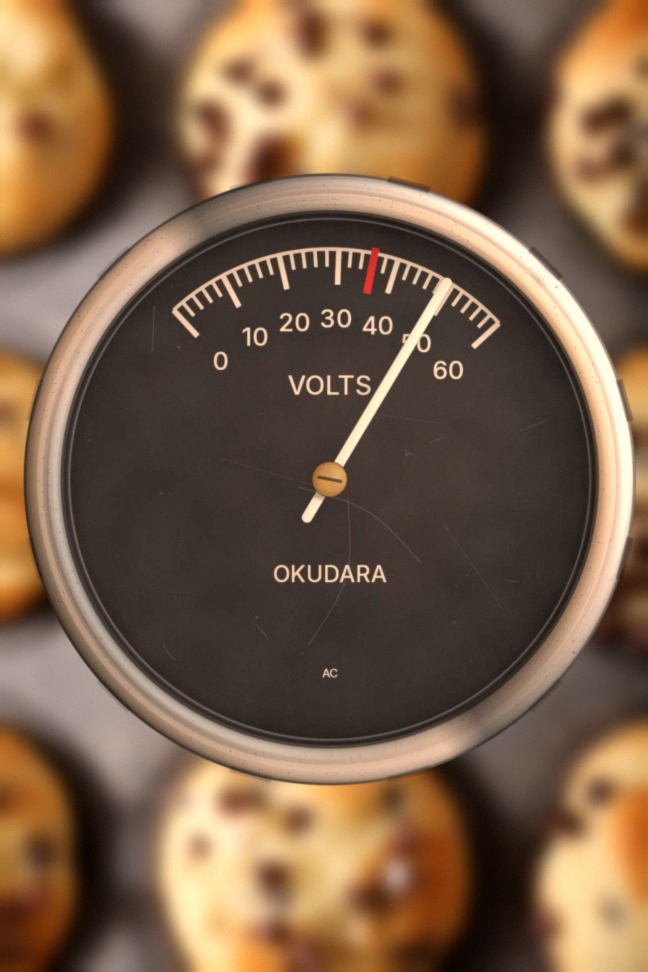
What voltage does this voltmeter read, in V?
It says 49 V
